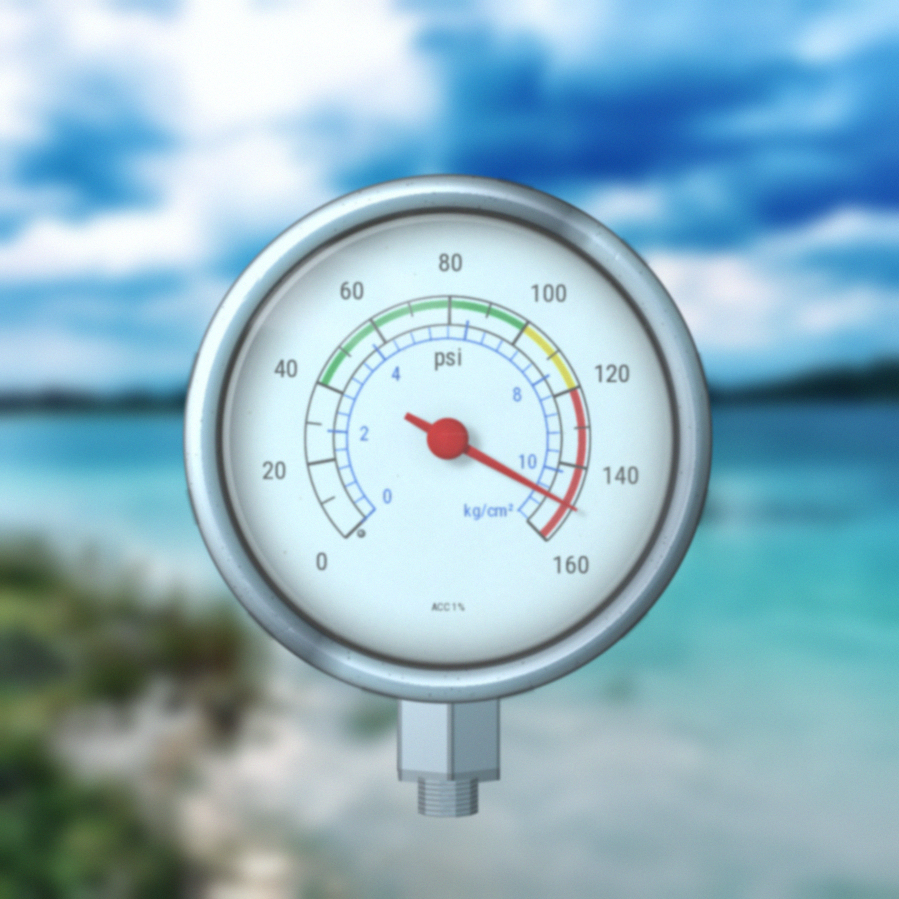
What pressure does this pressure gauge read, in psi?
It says 150 psi
